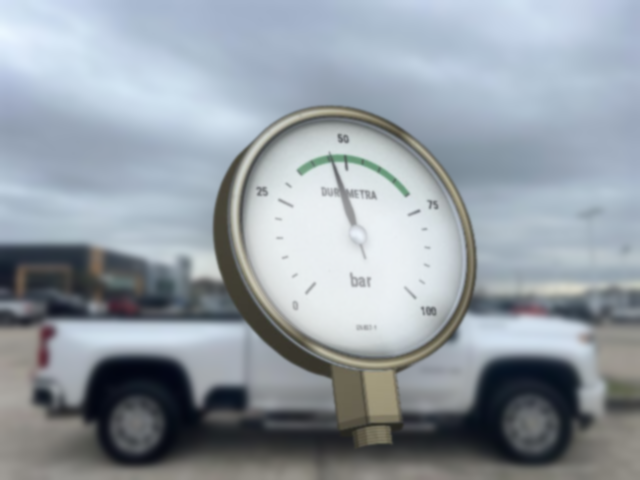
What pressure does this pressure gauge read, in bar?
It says 45 bar
